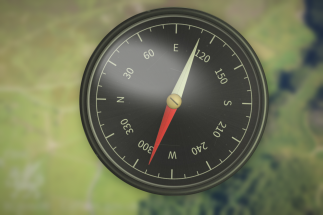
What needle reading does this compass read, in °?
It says 290 °
